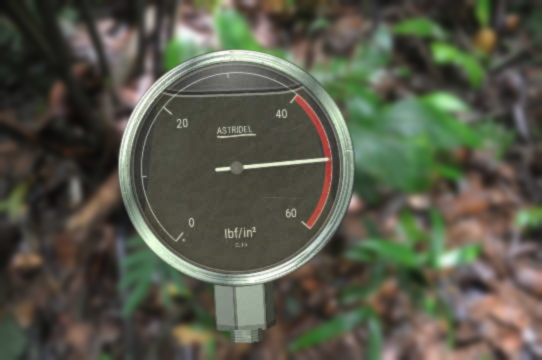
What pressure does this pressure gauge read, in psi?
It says 50 psi
